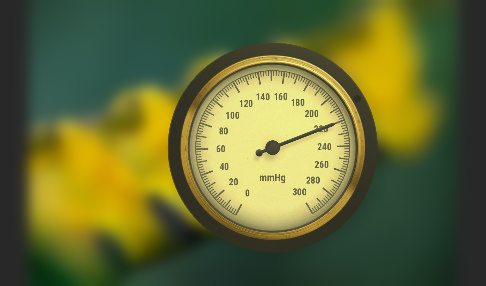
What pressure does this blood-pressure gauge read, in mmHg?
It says 220 mmHg
